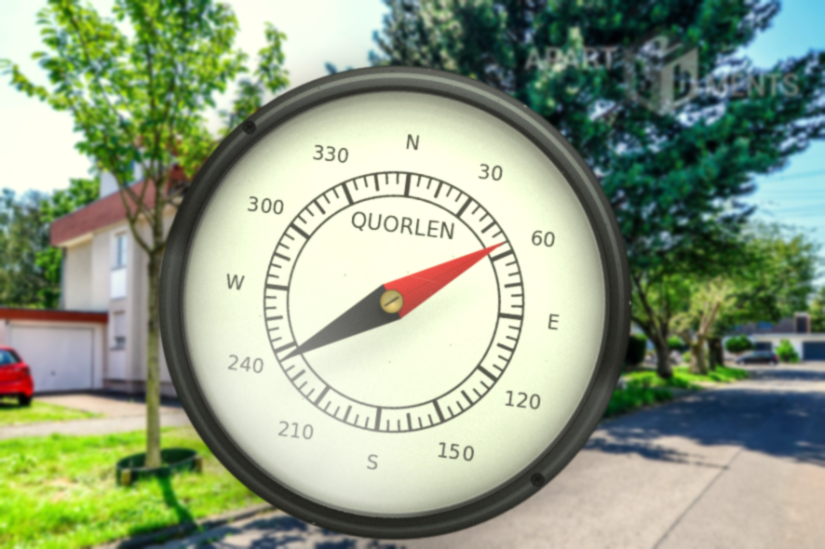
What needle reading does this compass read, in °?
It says 55 °
